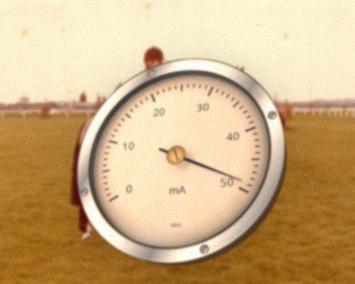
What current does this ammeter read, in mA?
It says 49 mA
